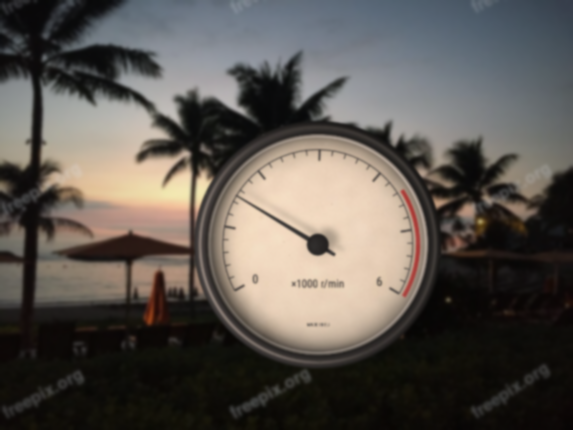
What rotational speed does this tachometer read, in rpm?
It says 1500 rpm
